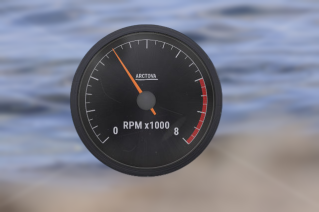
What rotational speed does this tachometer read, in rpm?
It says 3000 rpm
